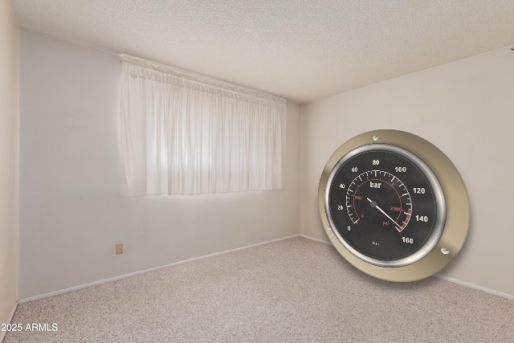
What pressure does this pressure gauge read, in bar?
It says 155 bar
